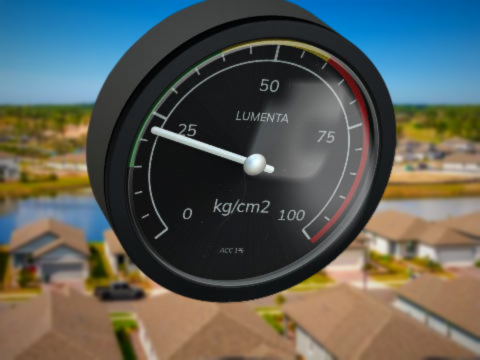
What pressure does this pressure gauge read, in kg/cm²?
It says 22.5 kg/cm²
